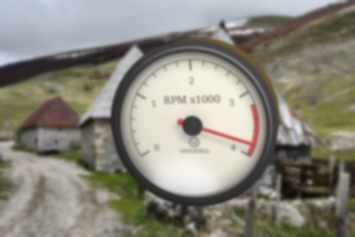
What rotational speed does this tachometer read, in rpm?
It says 3800 rpm
